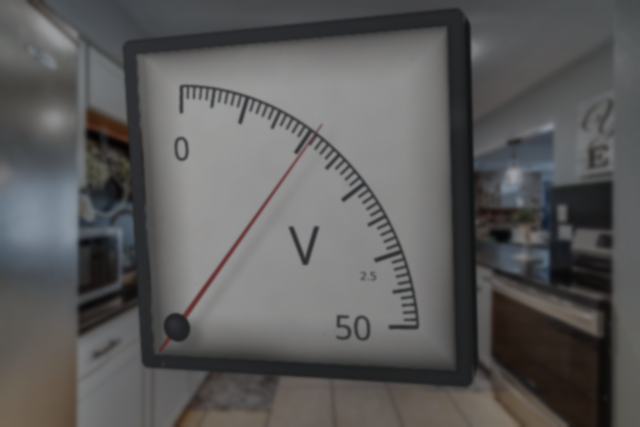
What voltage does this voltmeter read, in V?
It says 21 V
